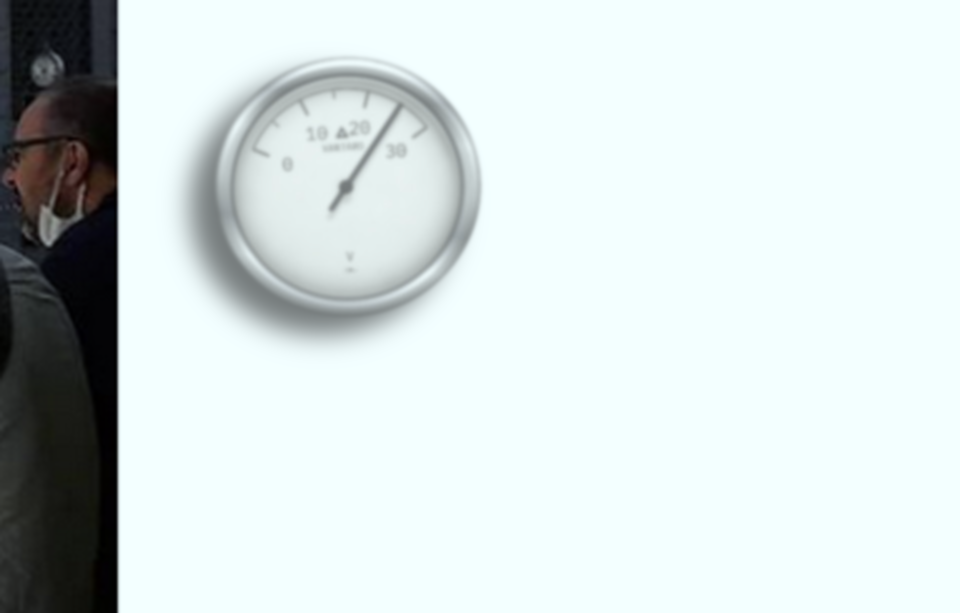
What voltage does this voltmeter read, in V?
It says 25 V
